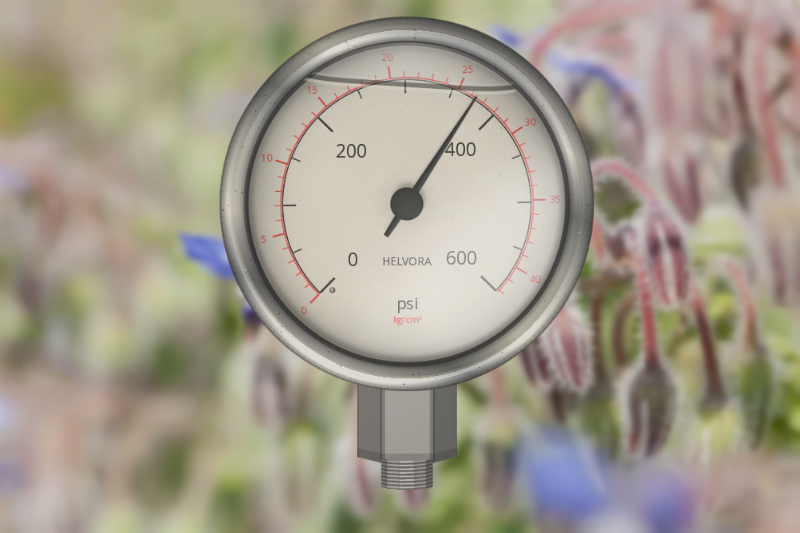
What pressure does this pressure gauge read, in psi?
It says 375 psi
